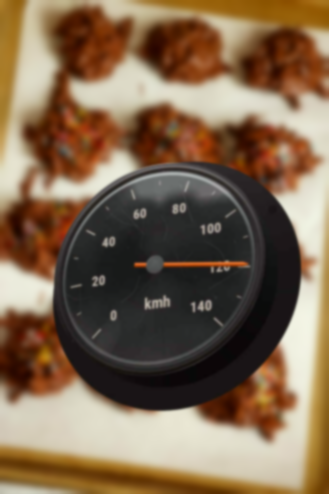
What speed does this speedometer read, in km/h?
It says 120 km/h
